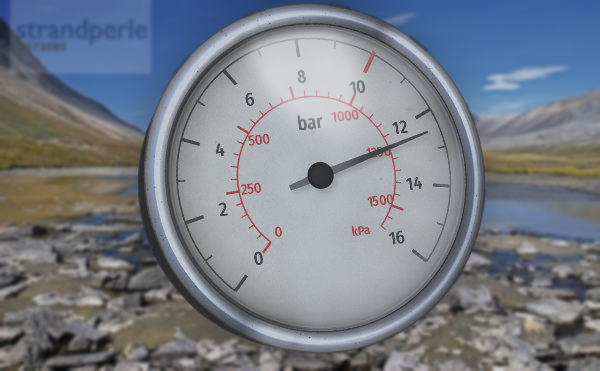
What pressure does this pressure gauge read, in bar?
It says 12.5 bar
